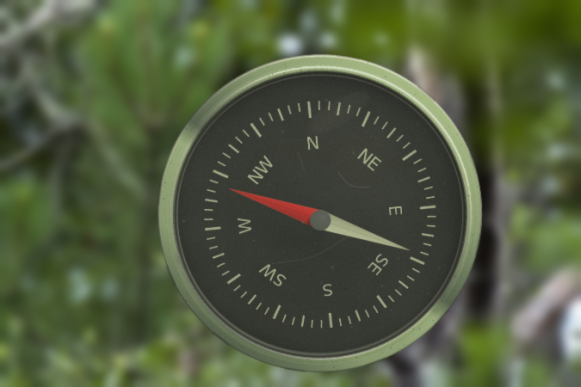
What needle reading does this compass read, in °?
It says 295 °
